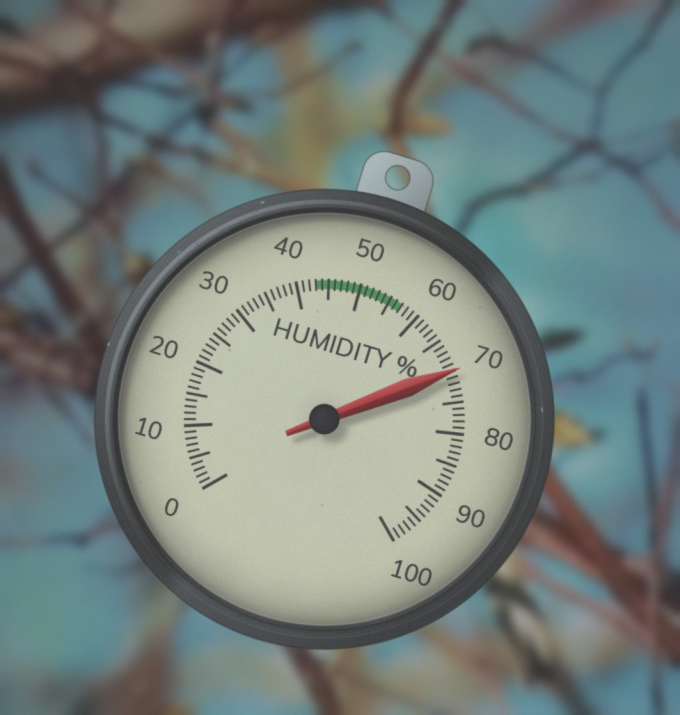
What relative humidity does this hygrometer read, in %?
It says 70 %
